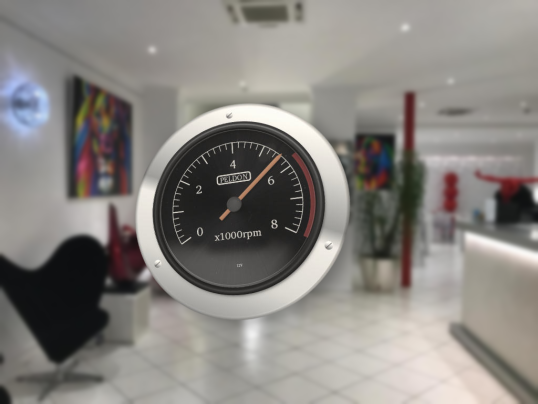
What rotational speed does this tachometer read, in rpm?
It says 5600 rpm
